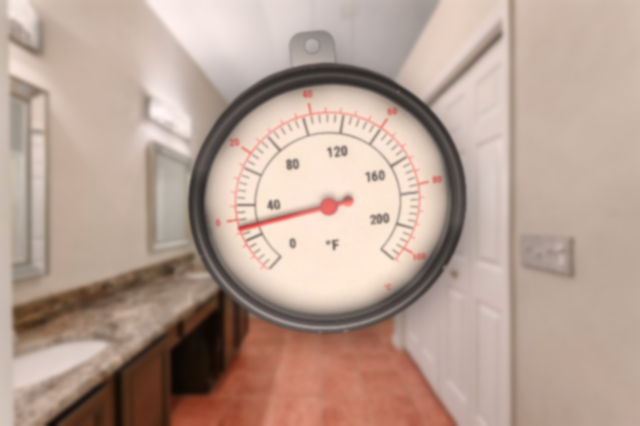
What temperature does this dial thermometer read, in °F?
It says 28 °F
